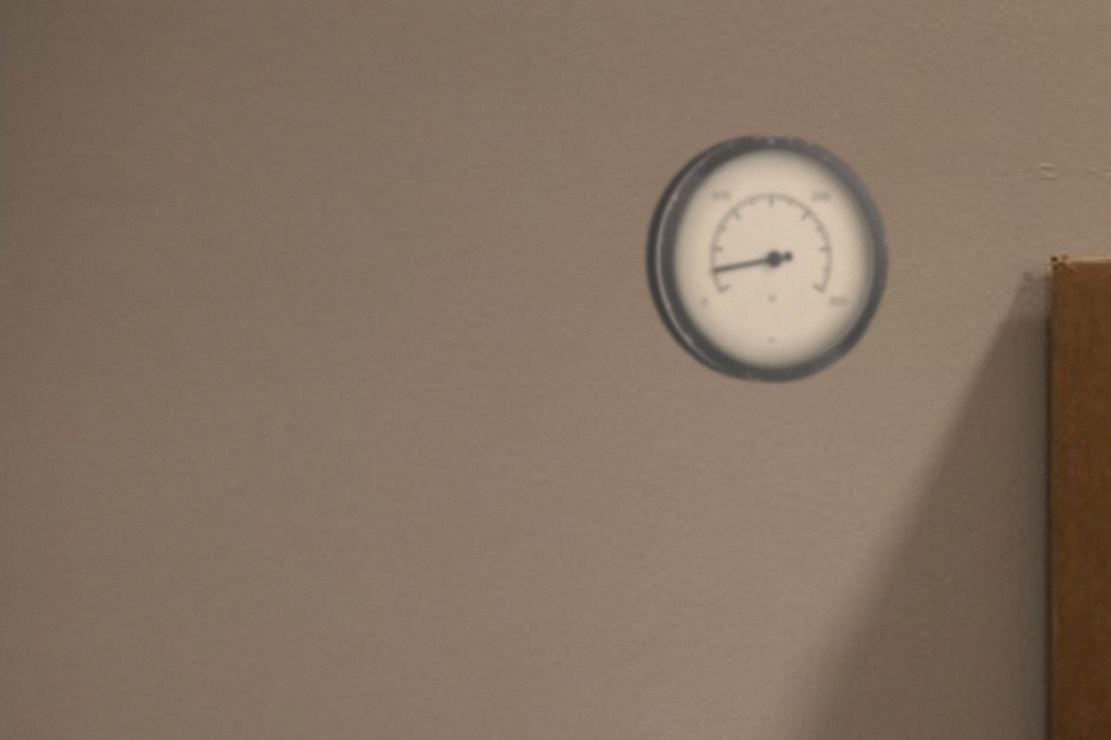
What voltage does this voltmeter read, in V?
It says 25 V
